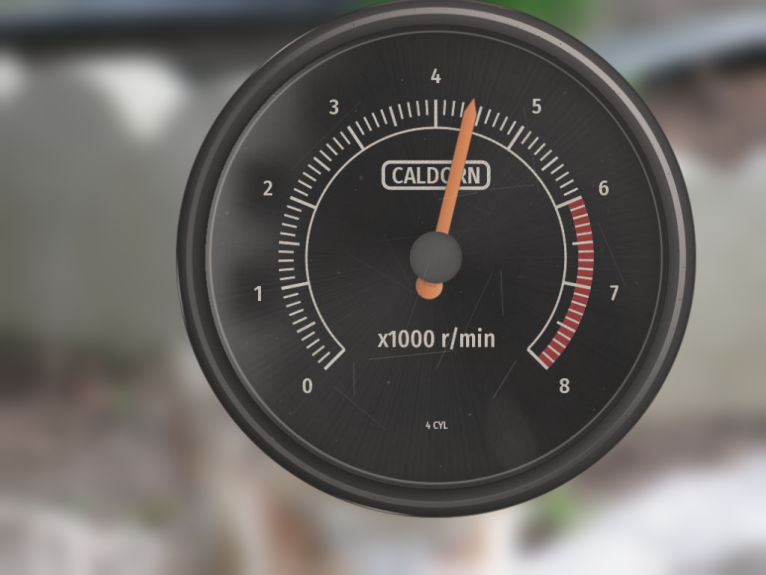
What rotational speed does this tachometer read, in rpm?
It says 4400 rpm
